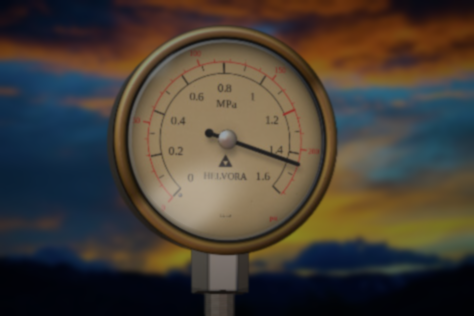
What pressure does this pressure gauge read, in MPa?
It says 1.45 MPa
